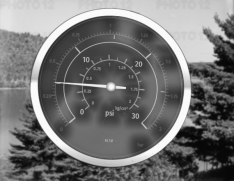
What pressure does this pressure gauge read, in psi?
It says 5 psi
